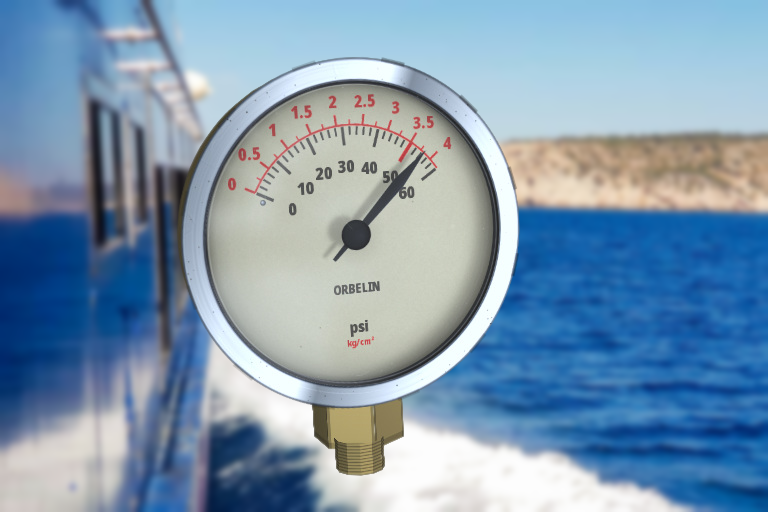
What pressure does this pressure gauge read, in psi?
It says 54 psi
